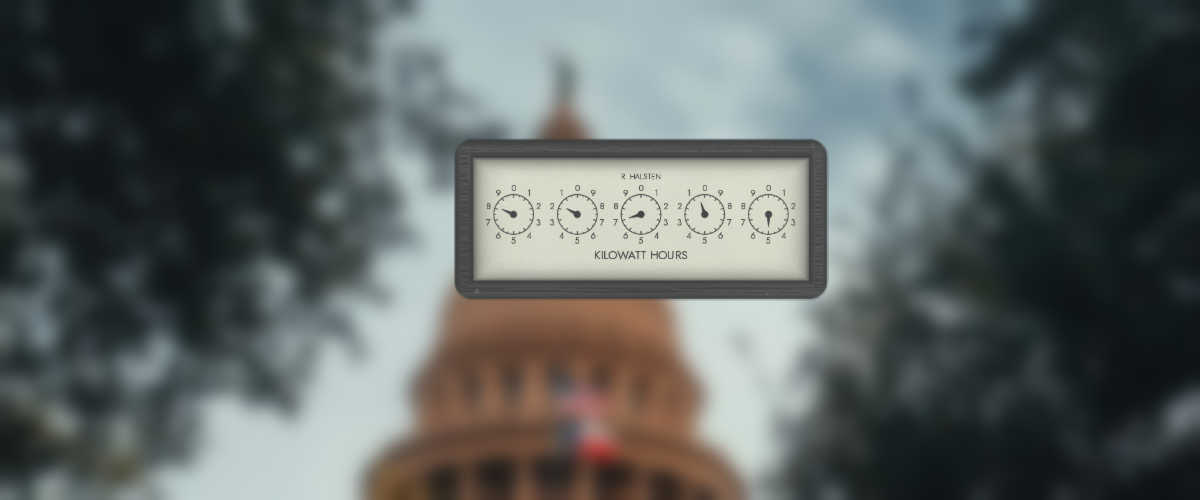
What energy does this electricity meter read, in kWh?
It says 81705 kWh
